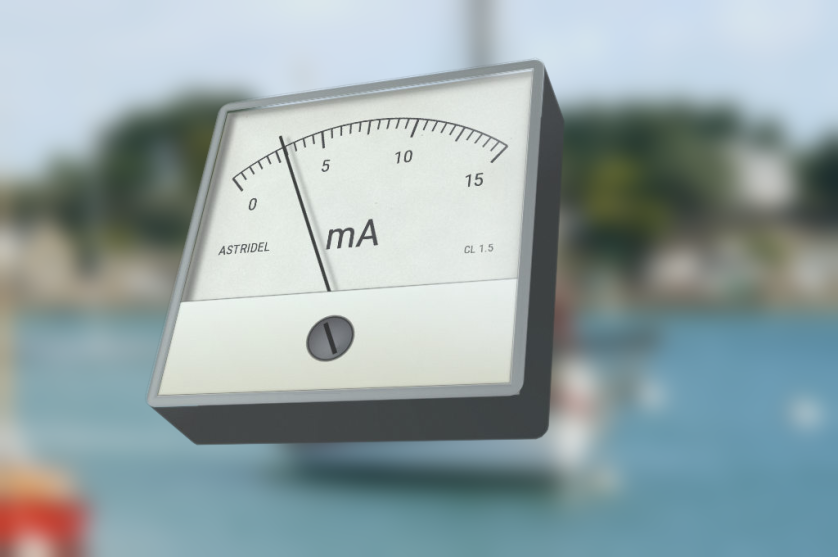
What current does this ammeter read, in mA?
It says 3 mA
